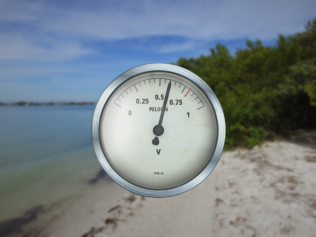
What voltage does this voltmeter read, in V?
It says 0.6 V
